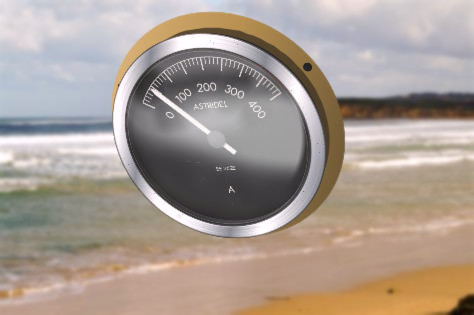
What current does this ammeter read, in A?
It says 50 A
